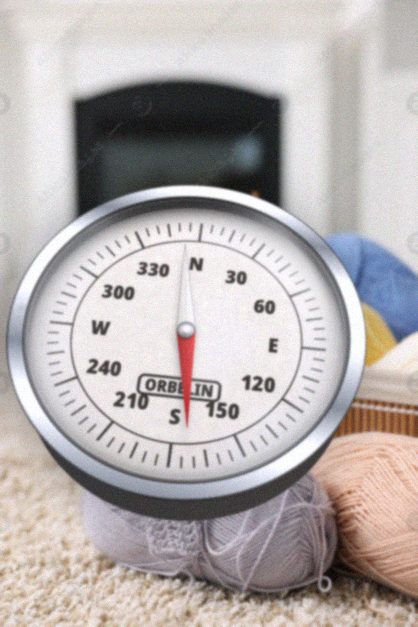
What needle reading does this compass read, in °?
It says 172.5 °
